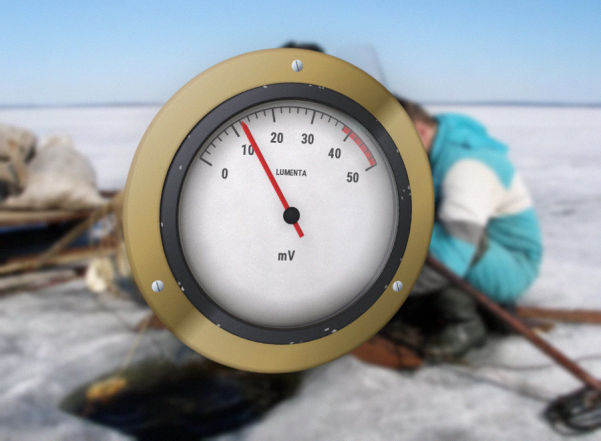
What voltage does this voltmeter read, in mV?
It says 12 mV
